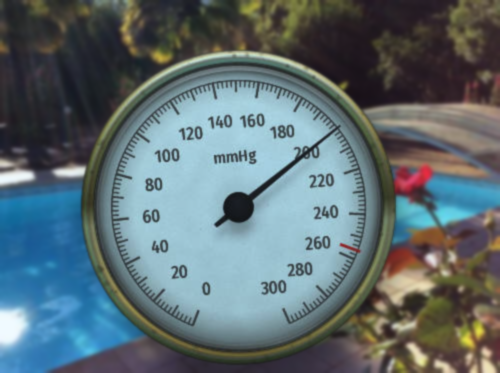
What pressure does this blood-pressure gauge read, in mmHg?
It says 200 mmHg
